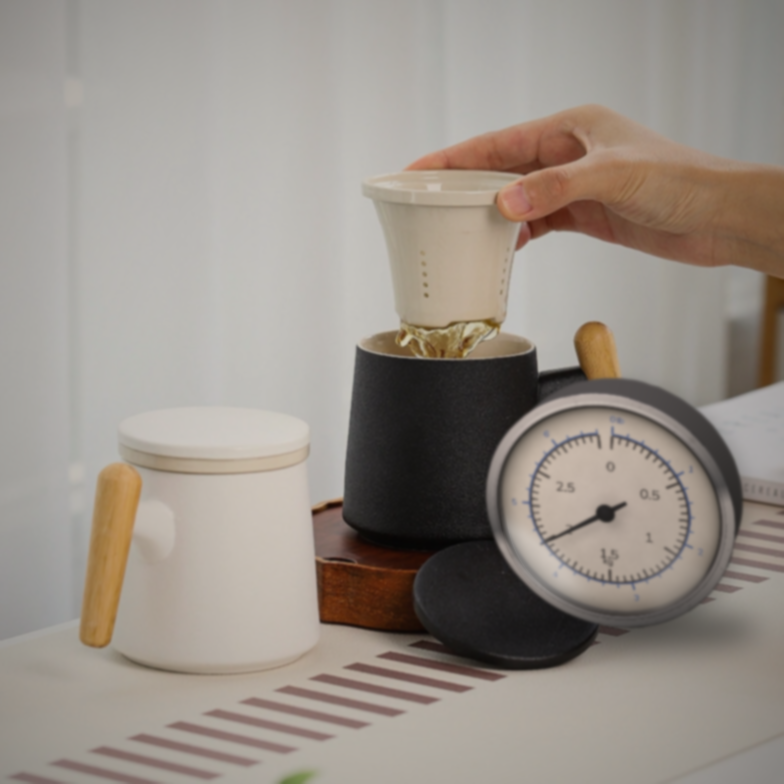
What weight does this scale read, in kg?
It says 2 kg
